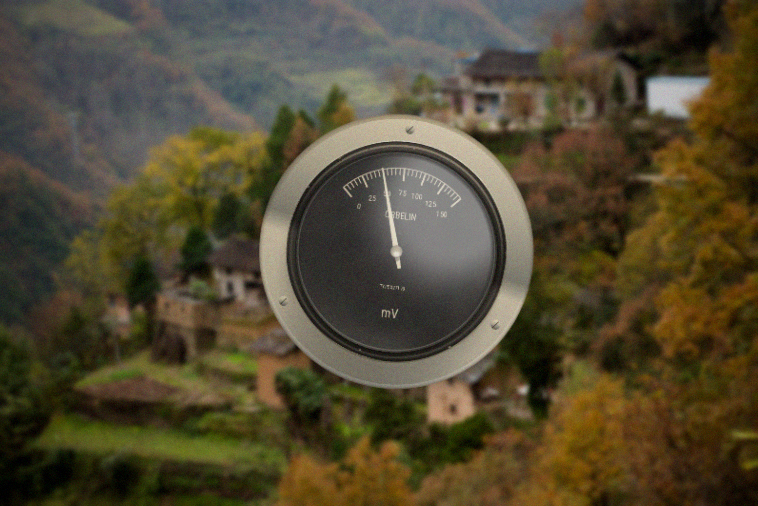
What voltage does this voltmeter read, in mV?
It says 50 mV
